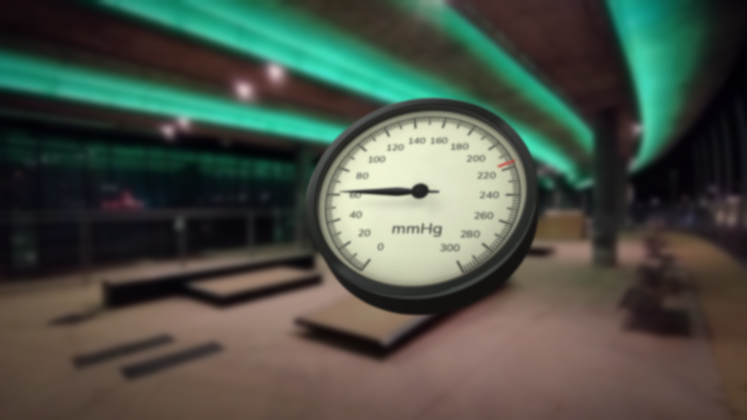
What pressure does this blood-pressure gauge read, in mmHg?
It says 60 mmHg
